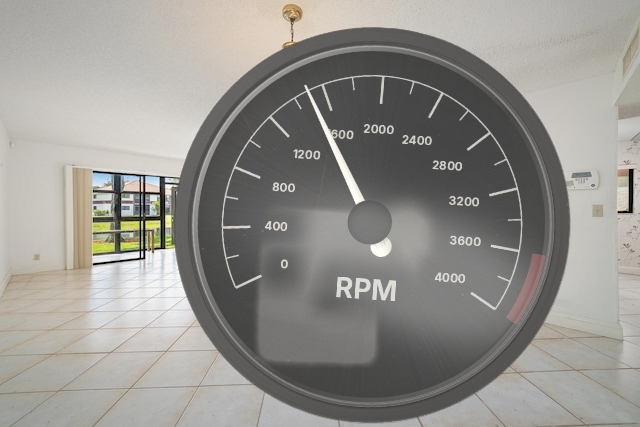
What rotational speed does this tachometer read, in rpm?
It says 1500 rpm
